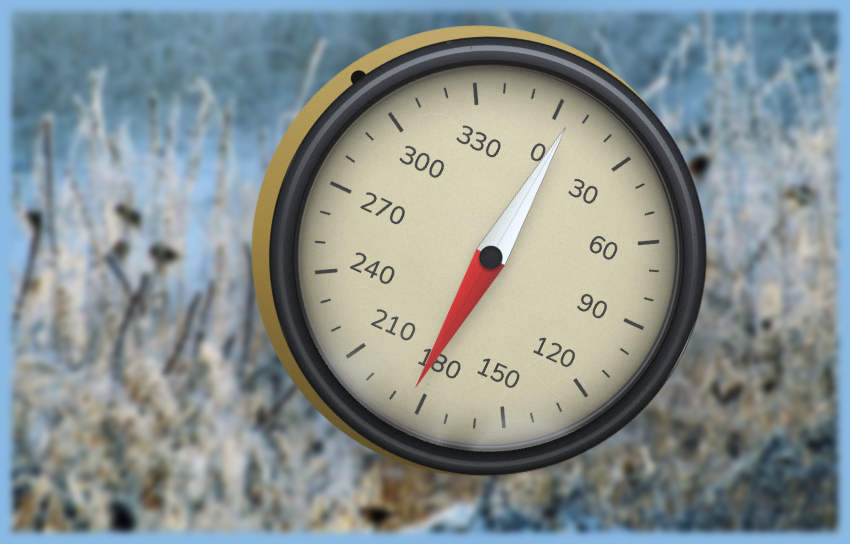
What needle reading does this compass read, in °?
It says 185 °
